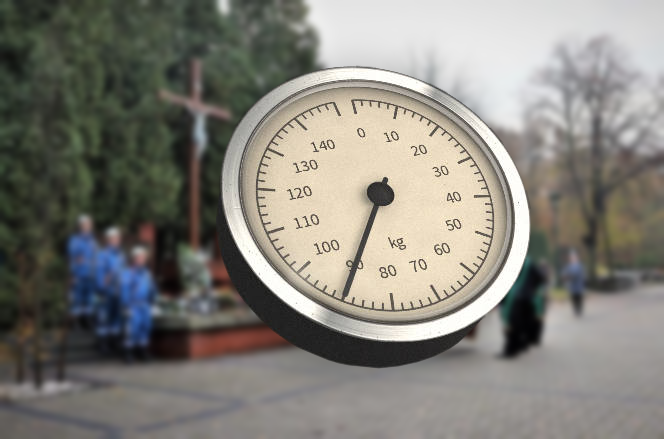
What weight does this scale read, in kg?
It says 90 kg
